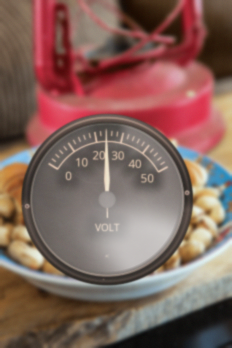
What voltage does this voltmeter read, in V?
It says 24 V
